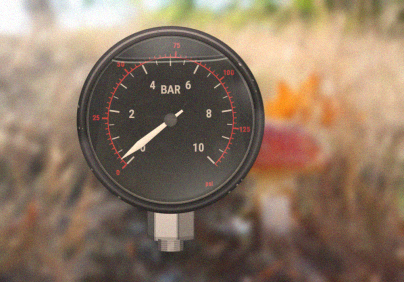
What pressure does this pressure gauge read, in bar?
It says 0.25 bar
